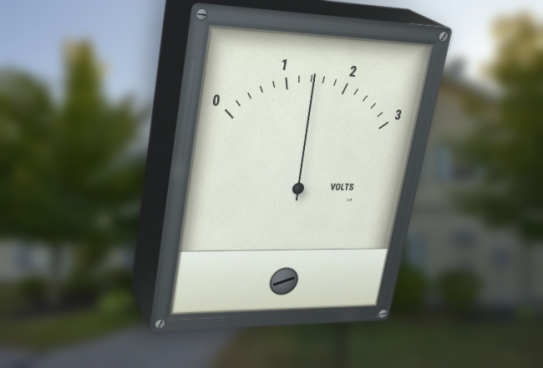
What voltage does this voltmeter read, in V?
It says 1.4 V
